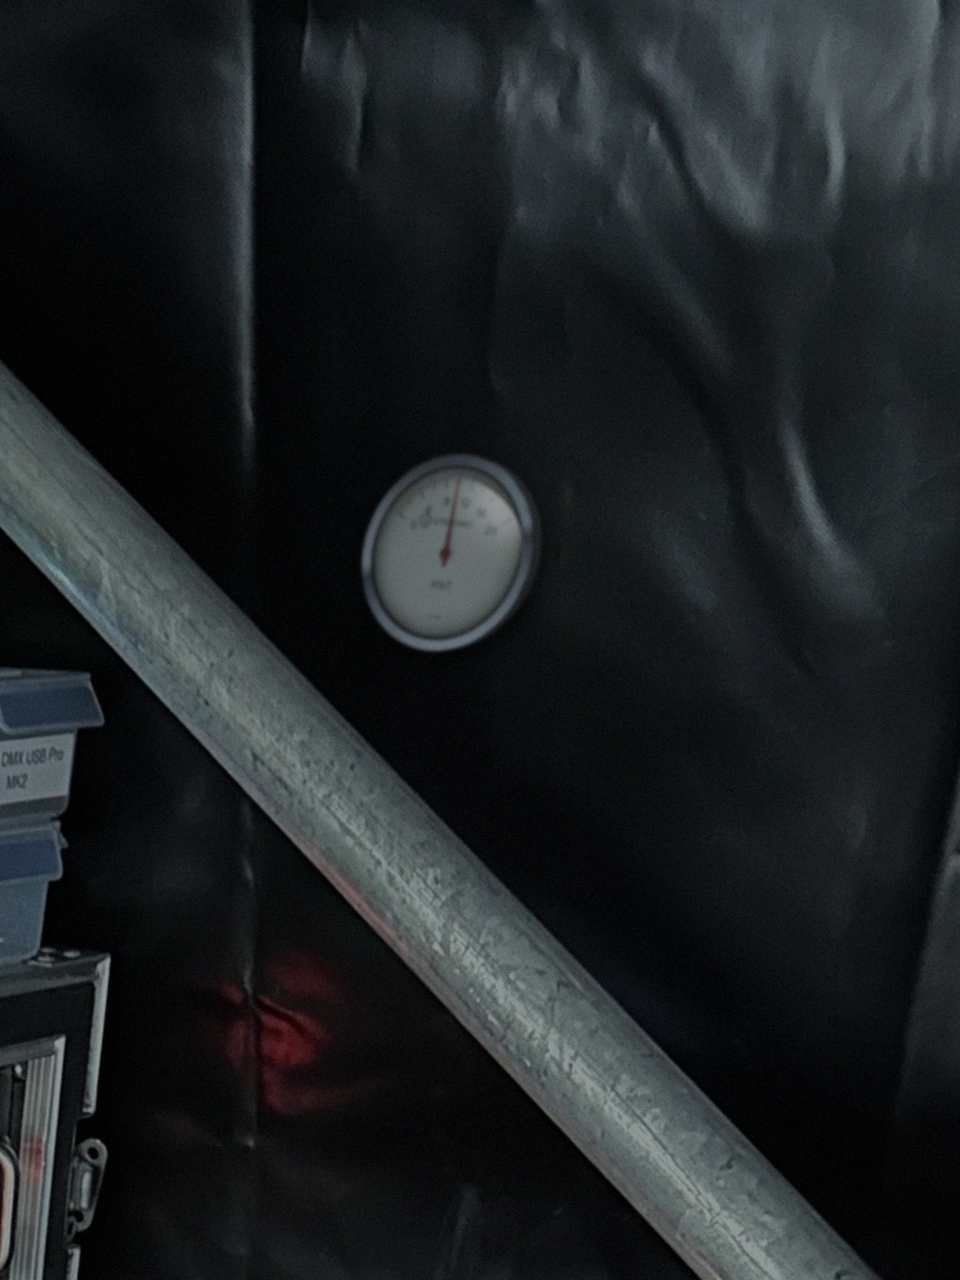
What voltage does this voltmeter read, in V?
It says 10 V
